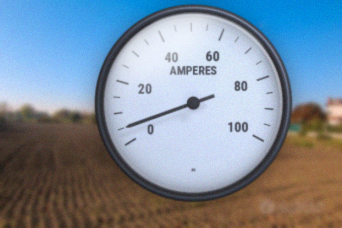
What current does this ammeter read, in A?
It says 5 A
